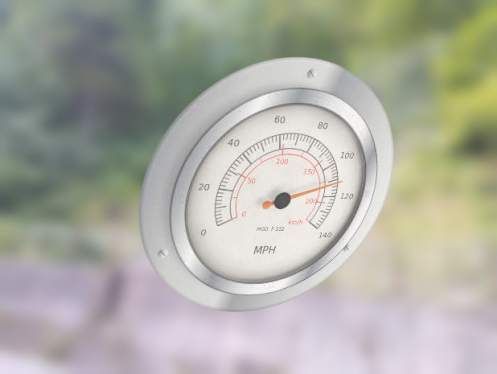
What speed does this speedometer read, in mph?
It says 110 mph
